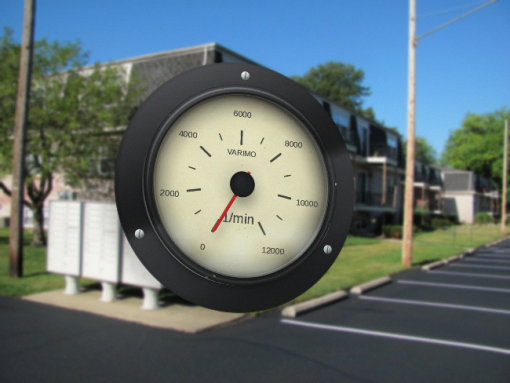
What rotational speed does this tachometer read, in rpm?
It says 0 rpm
